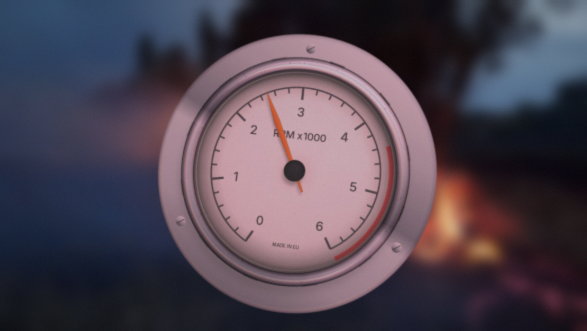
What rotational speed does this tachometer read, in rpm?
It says 2500 rpm
